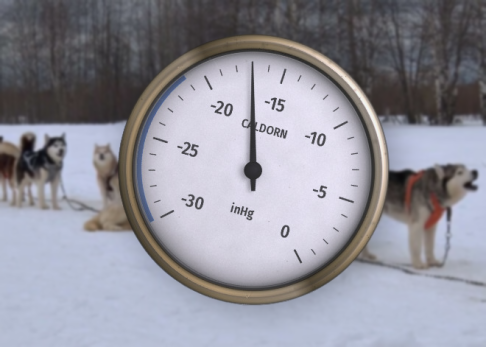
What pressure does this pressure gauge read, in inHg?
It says -17 inHg
